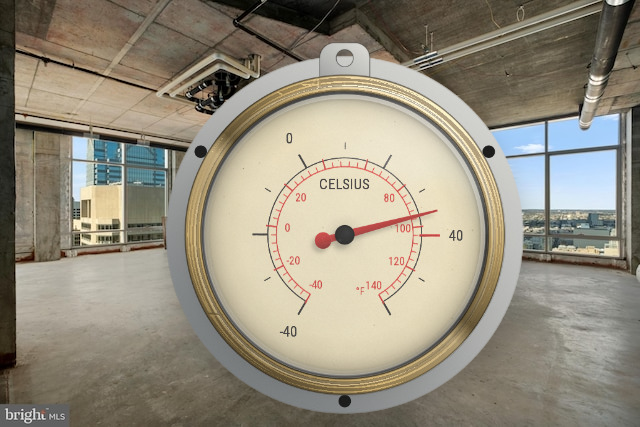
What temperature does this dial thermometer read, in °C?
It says 35 °C
